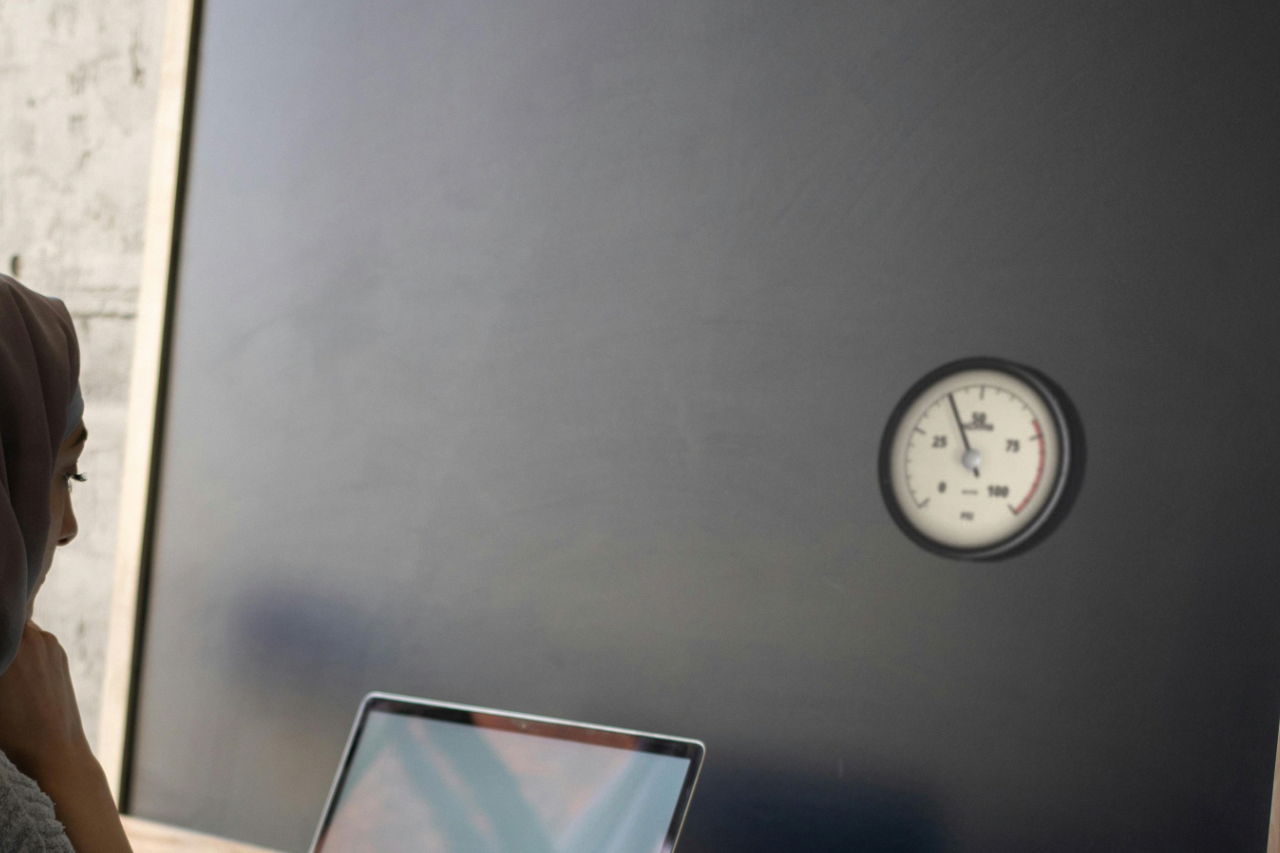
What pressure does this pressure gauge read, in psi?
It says 40 psi
